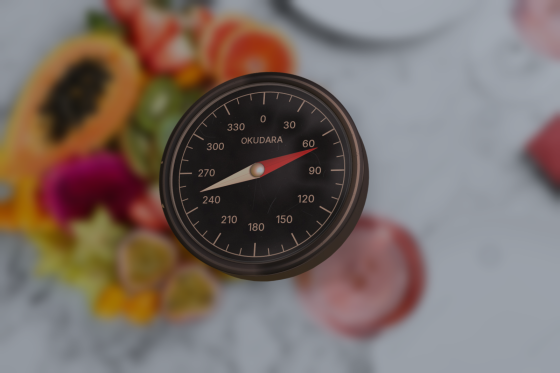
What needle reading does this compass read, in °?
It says 70 °
